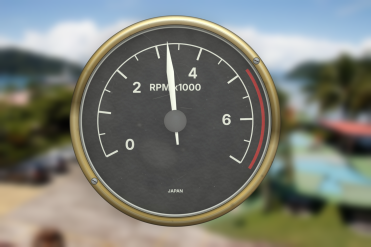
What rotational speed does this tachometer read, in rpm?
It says 3250 rpm
